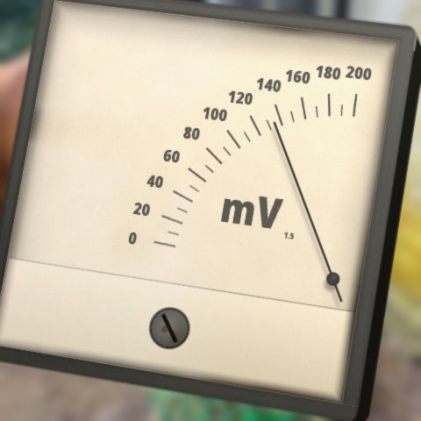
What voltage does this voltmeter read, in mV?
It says 135 mV
